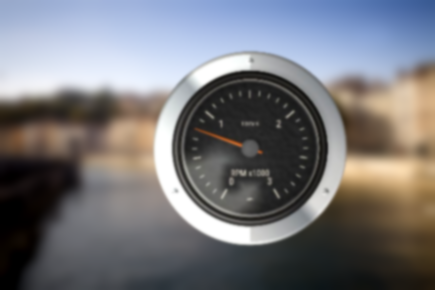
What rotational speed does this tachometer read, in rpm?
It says 800 rpm
